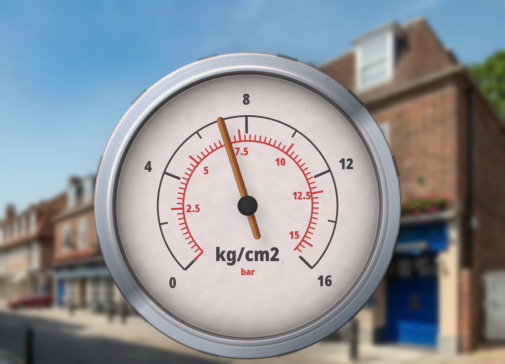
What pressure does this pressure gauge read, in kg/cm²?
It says 7 kg/cm²
